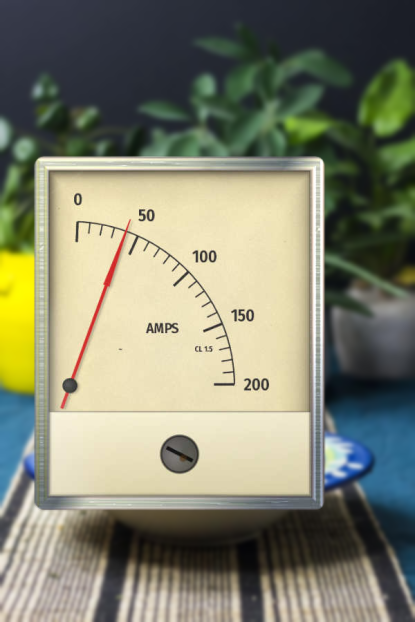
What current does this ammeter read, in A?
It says 40 A
